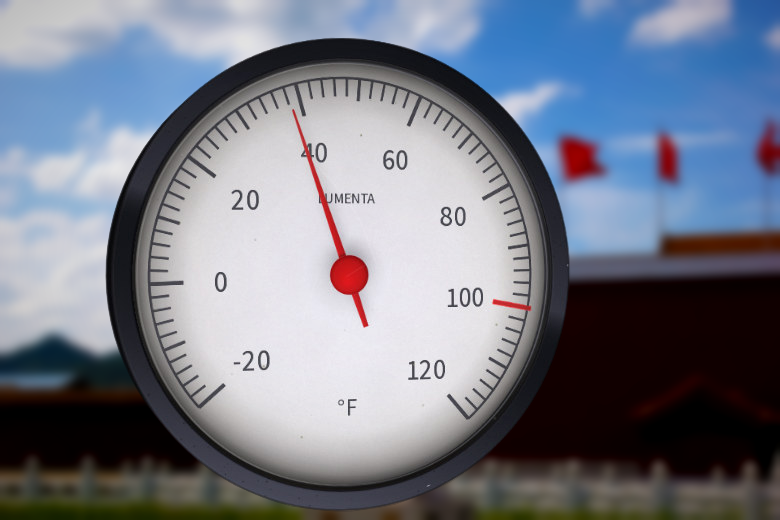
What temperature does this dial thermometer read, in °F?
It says 38 °F
